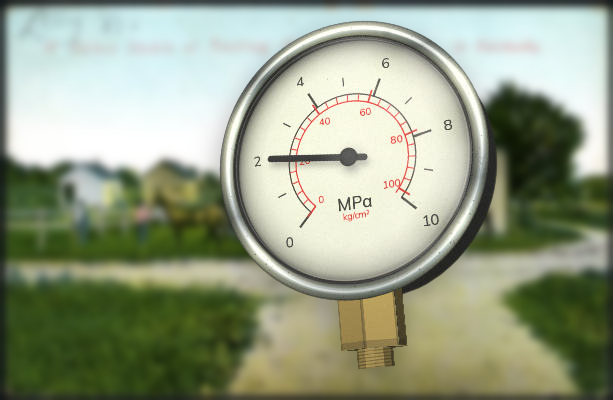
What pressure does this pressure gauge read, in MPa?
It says 2 MPa
